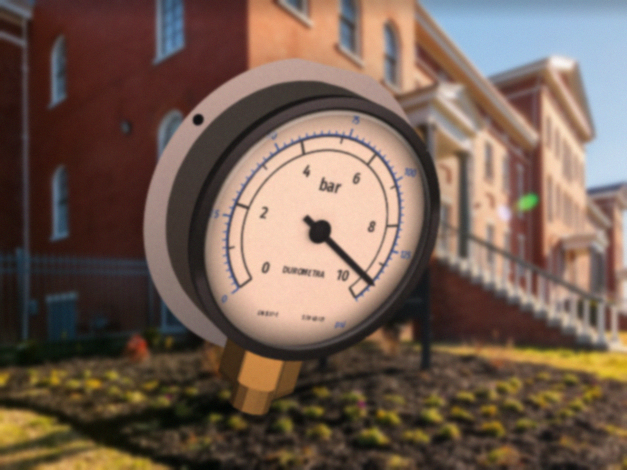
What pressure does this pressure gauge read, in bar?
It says 9.5 bar
